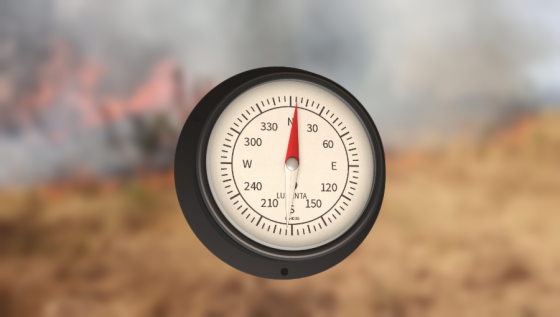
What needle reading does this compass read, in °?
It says 5 °
